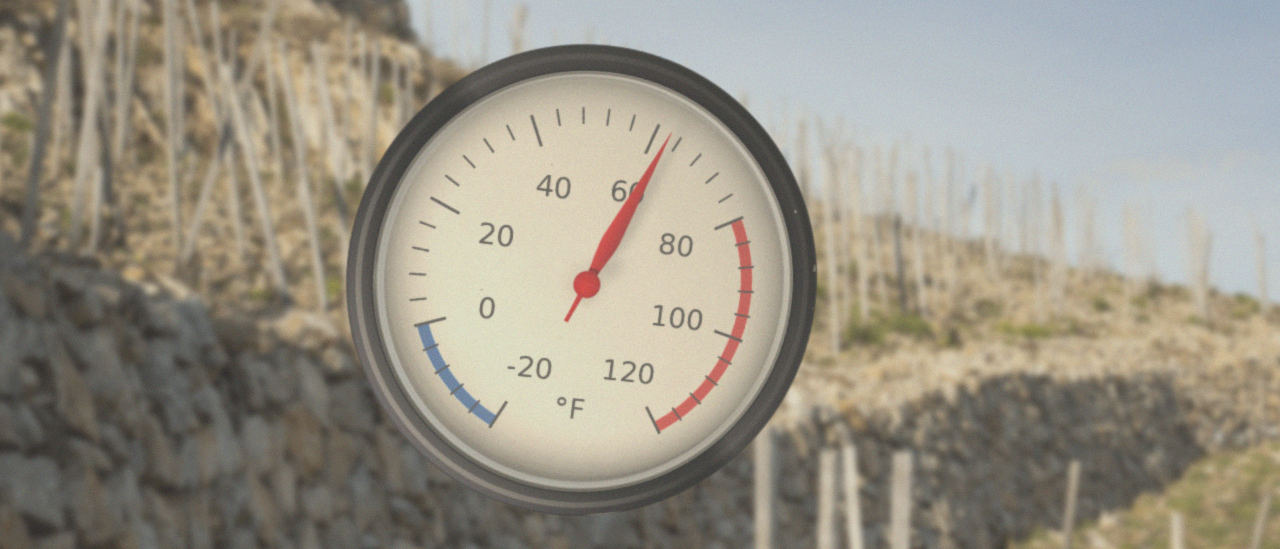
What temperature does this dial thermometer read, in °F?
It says 62 °F
